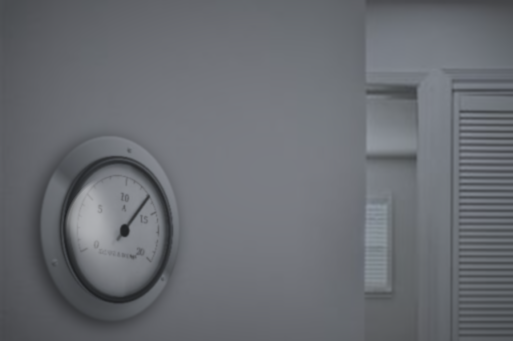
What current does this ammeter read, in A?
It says 13 A
